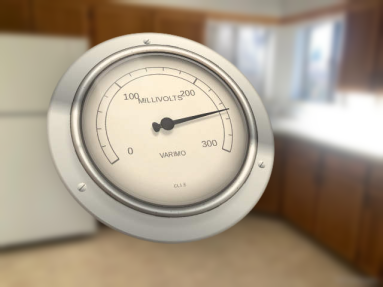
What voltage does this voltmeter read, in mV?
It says 250 mV
